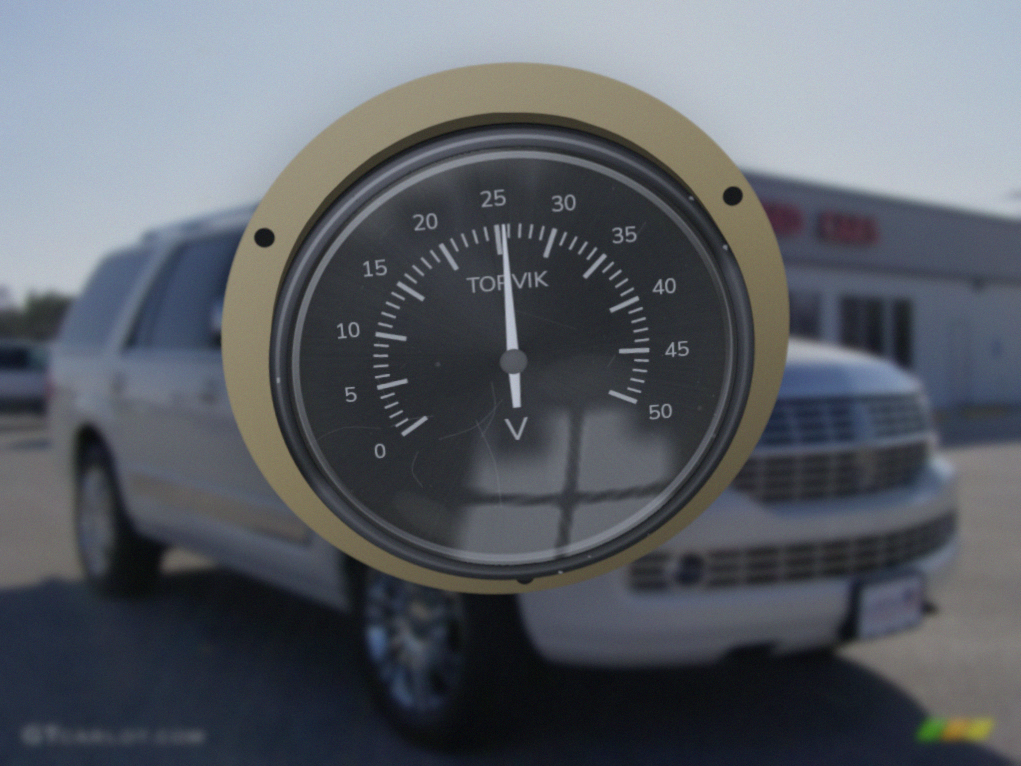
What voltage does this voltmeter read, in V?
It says 25.5 V
